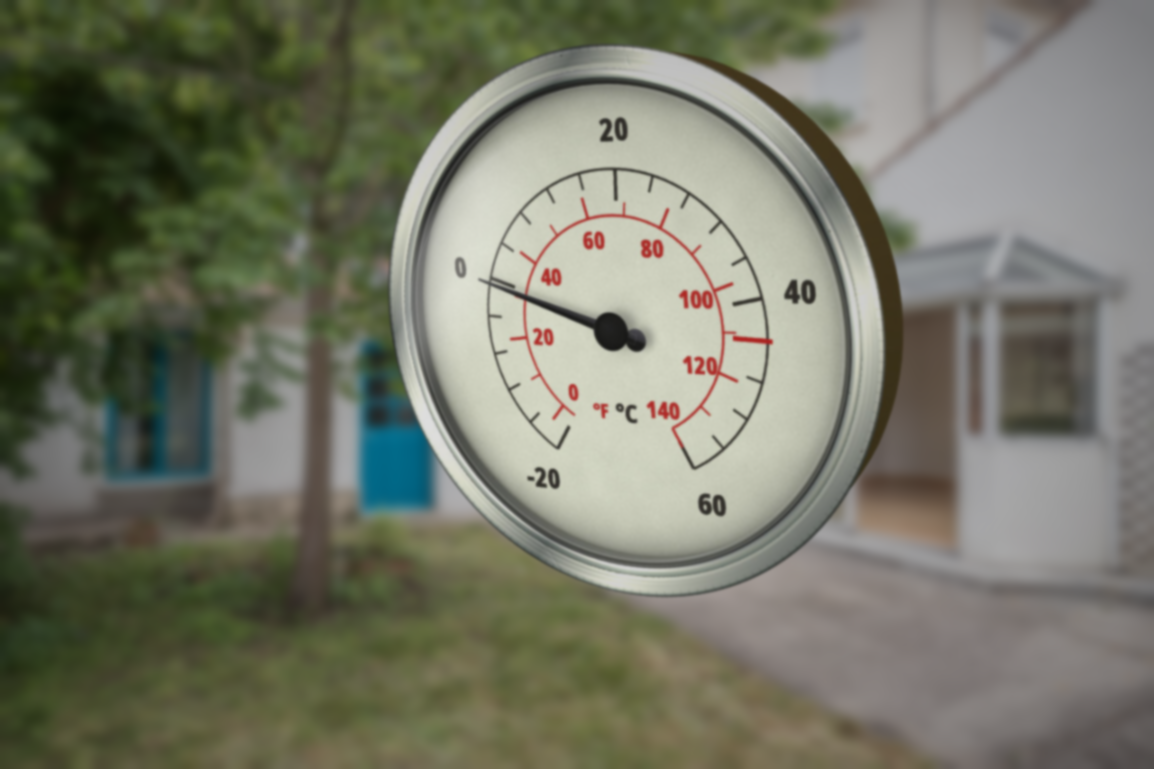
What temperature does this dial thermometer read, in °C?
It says 0 °C
